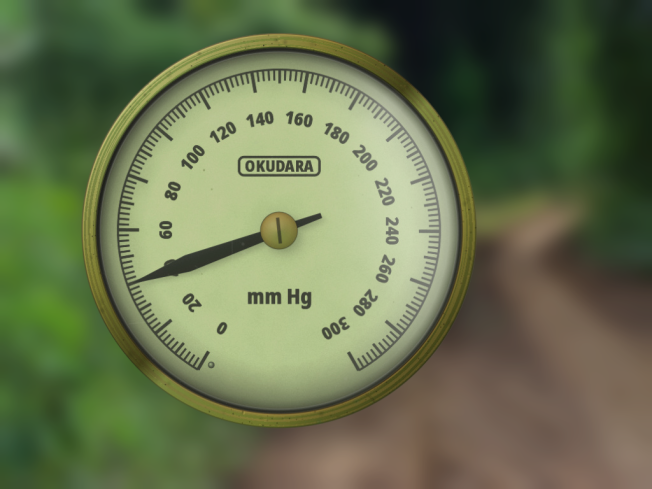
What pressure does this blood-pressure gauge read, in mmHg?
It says 40 mmHg
